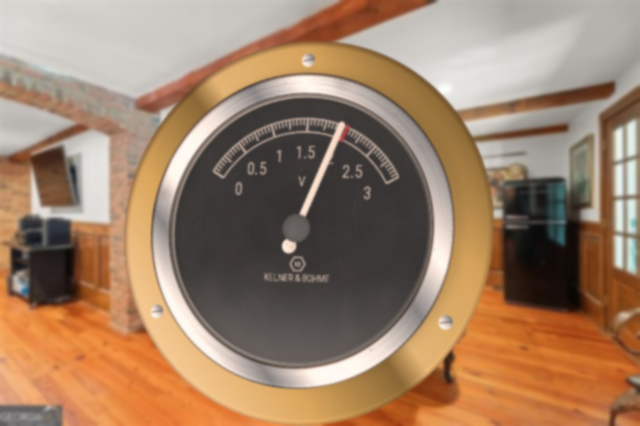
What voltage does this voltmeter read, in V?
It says 2 V
